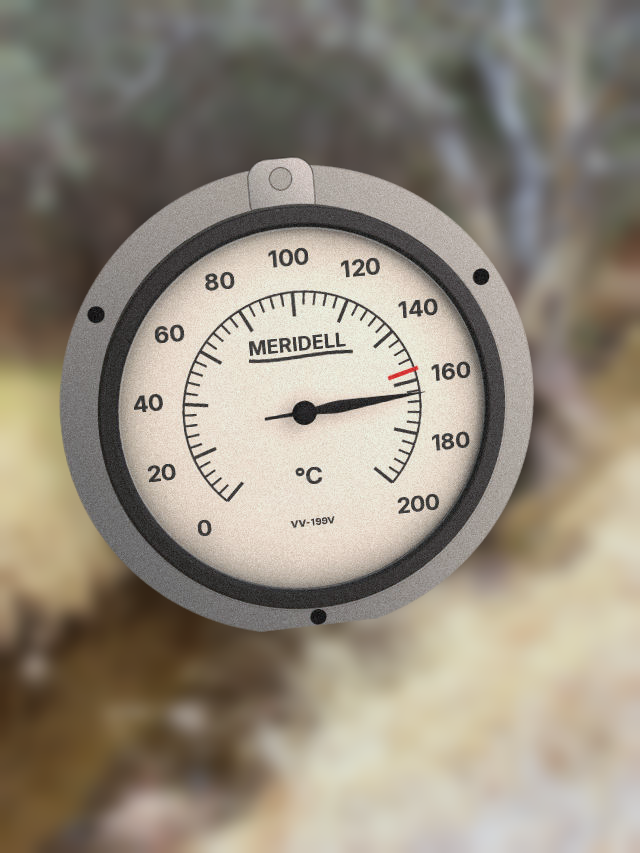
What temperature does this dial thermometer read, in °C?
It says 164 °C
